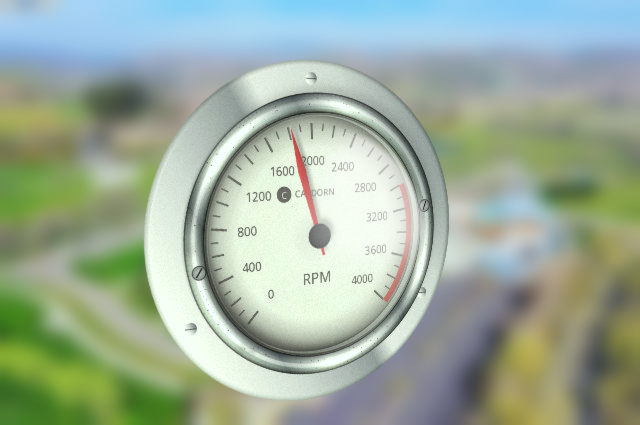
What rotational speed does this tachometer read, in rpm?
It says 1800 rpm
